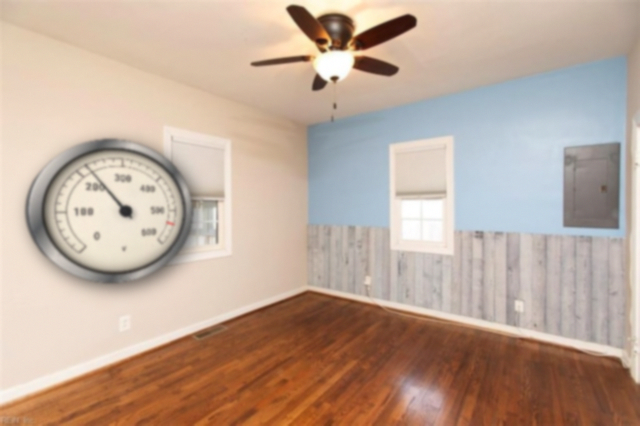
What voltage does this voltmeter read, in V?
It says 220 V
